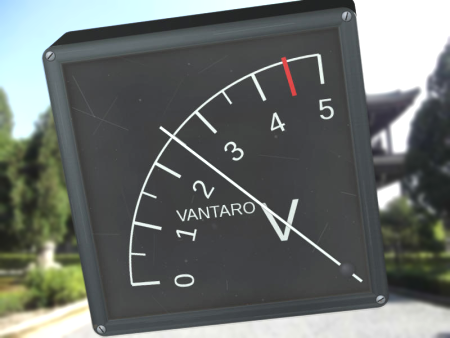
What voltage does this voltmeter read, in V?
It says 2.5 V
